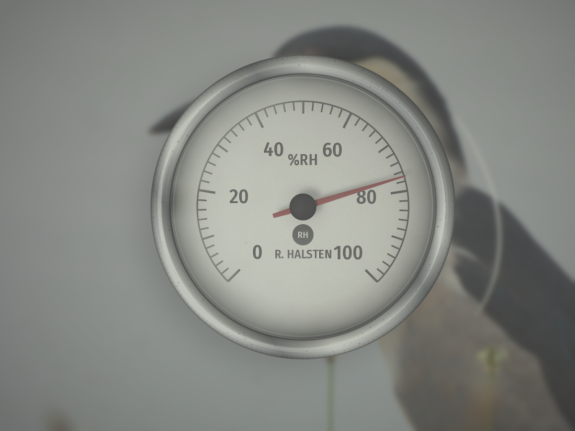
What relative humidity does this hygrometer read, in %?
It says 77 %
